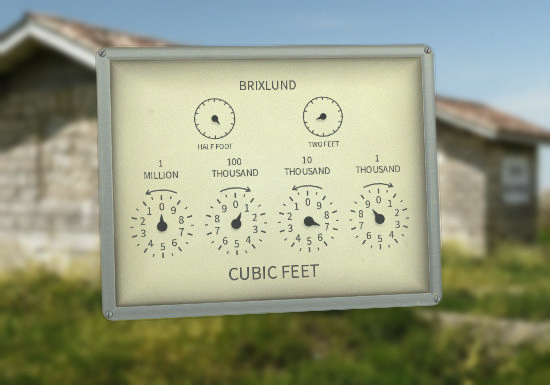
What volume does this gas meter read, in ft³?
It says 6900 ft³
